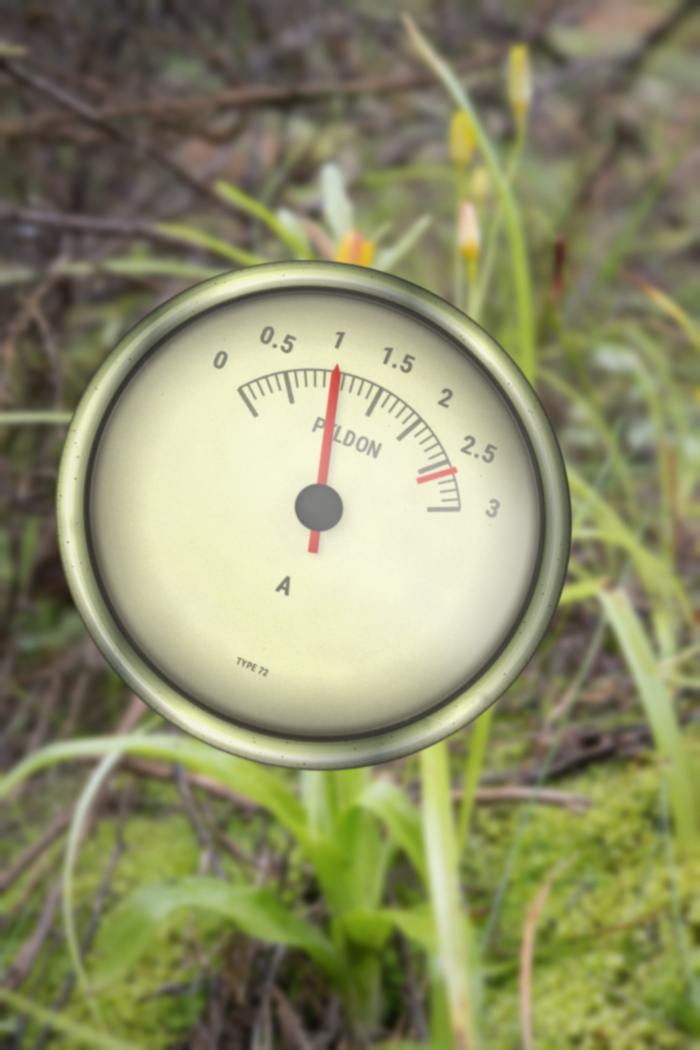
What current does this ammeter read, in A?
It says 1 A
